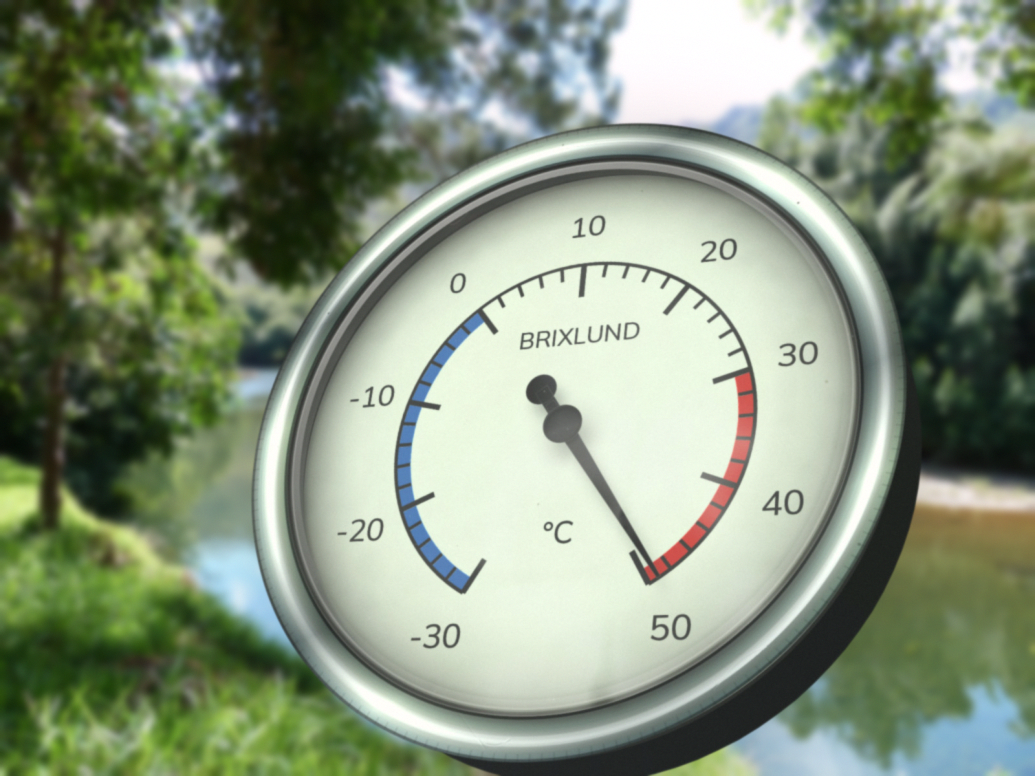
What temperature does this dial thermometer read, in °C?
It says 49 °C
